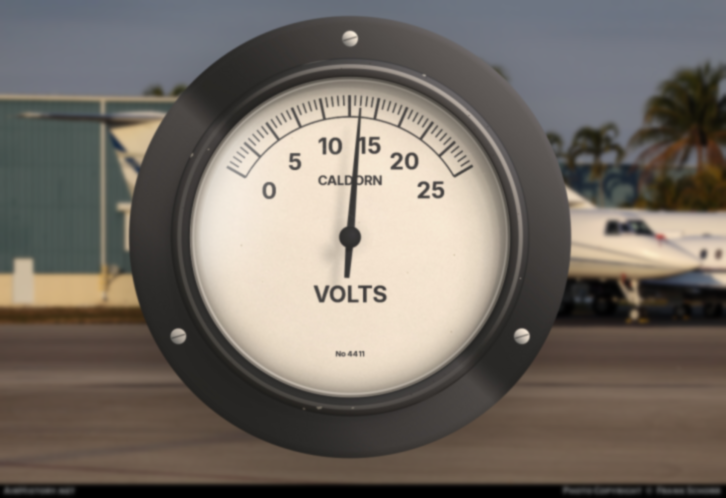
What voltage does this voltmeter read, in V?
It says 13.5 V
